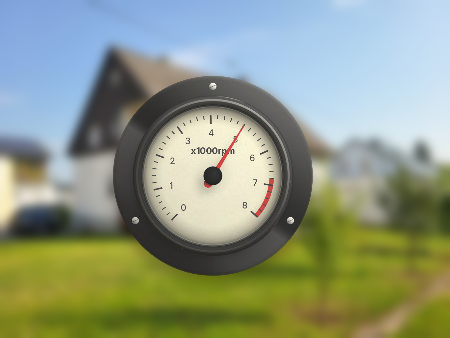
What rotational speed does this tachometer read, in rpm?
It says 5000 rpm
